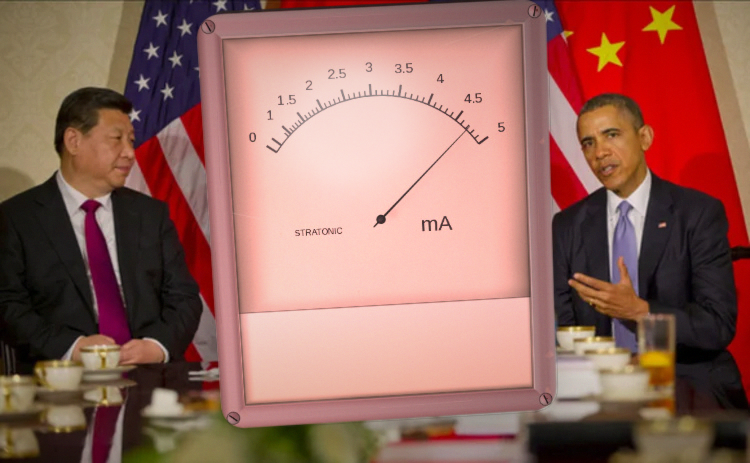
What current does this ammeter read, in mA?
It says 4.7 mA
